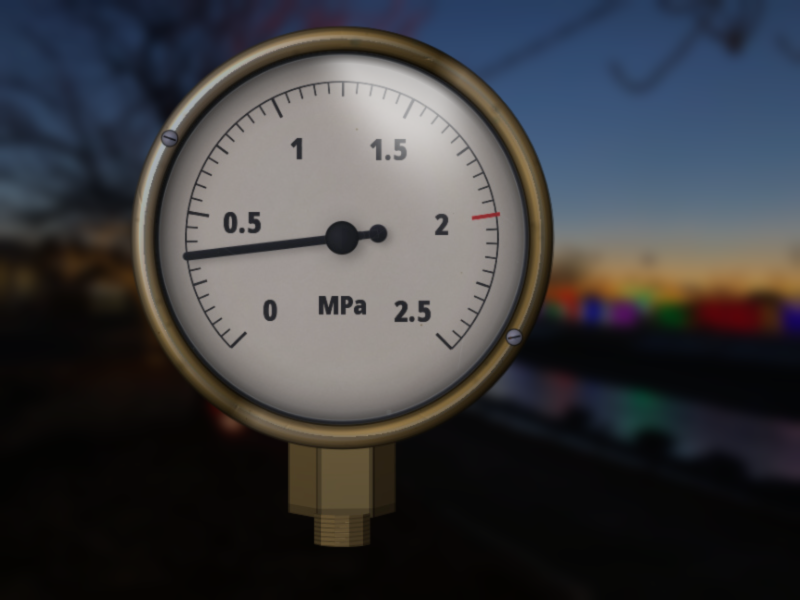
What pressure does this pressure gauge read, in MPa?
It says 0.35 MPa
